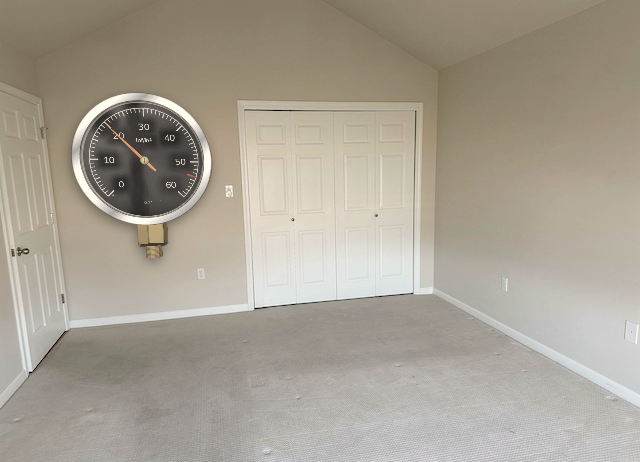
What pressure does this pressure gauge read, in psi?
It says 20 psi
